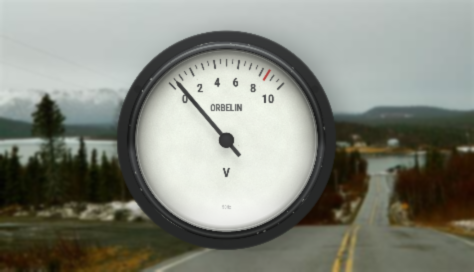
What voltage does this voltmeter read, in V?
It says 0.5 V
